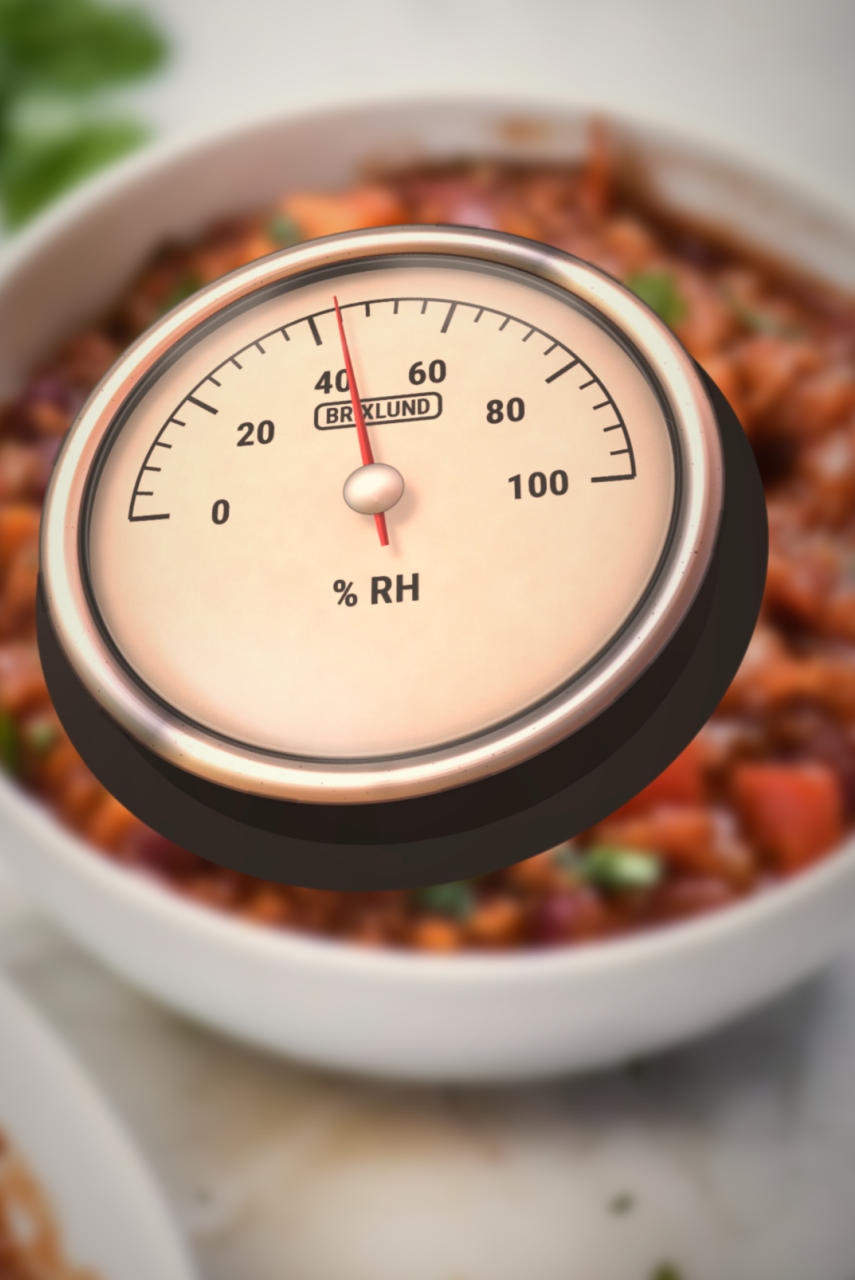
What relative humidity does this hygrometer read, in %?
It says 44 %
